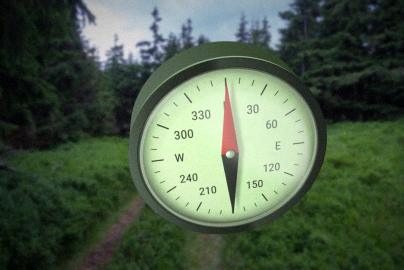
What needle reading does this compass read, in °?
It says 0 °
